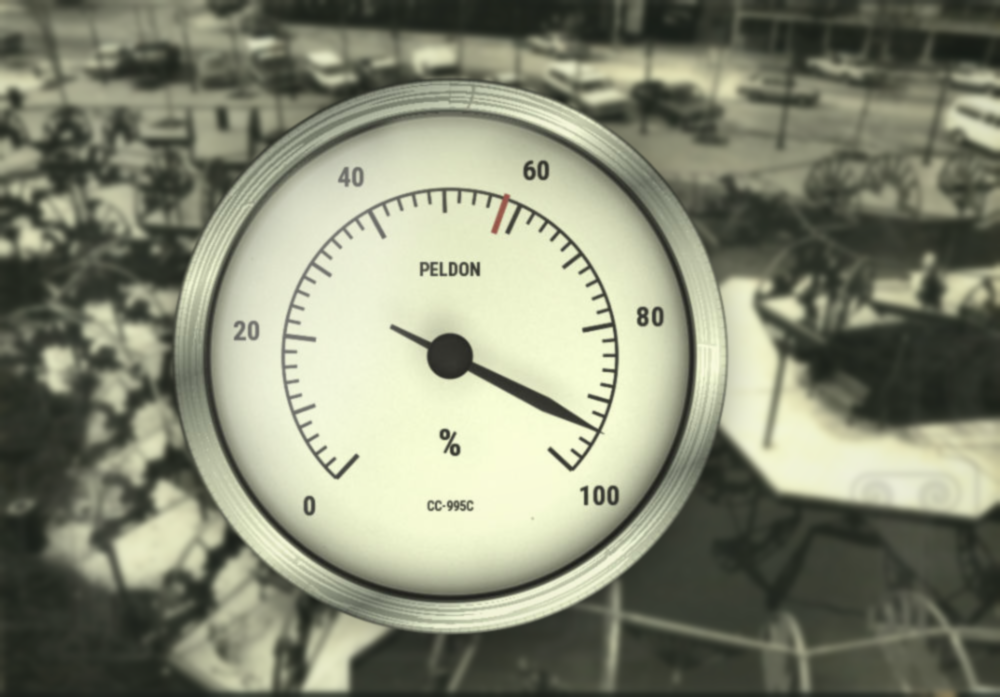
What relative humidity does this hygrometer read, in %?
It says 94 %
